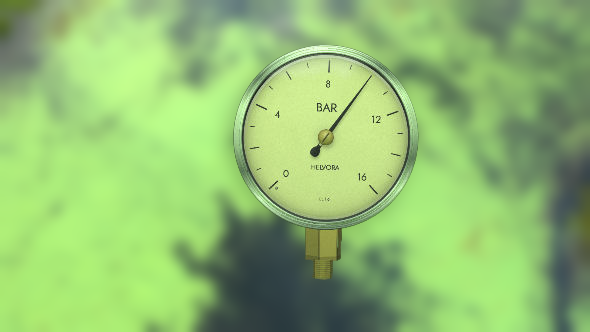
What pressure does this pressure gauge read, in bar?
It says 10 bar
